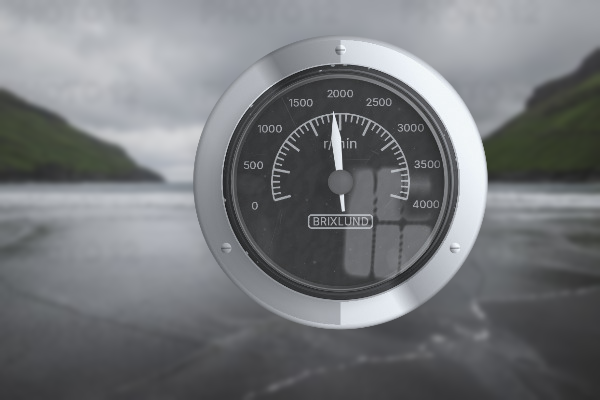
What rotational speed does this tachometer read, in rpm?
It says 1900 rpm
